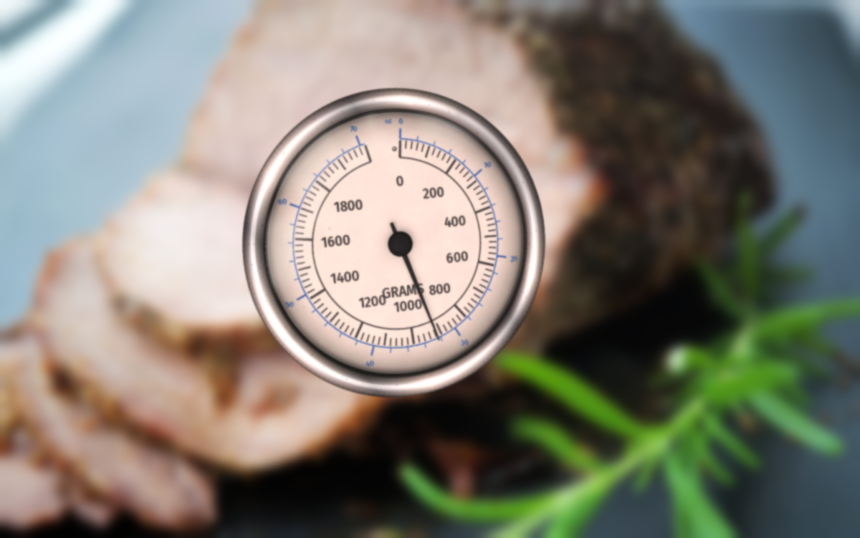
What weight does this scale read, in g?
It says 920 g
